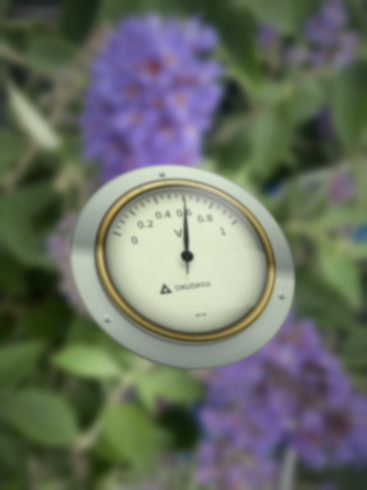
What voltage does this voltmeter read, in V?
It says 0.6 V
